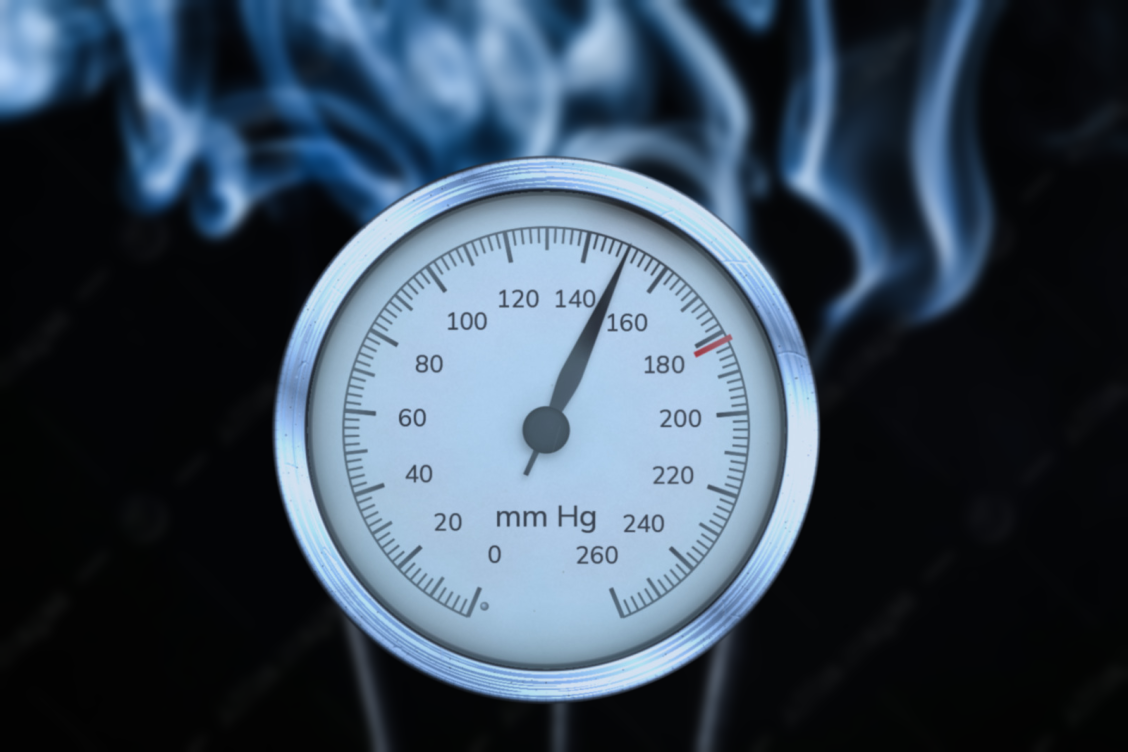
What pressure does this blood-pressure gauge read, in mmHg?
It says 150 mmHg
